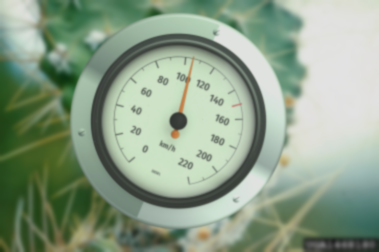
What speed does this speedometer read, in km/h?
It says 105 km/h
